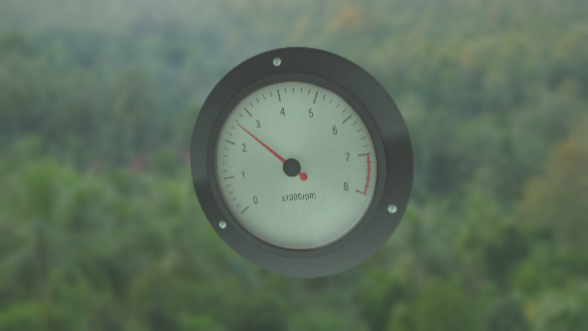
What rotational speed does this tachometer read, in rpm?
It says 2600 rpm
